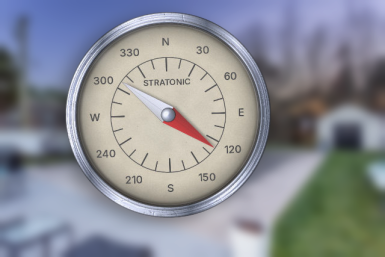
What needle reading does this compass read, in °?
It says 127.5 °
